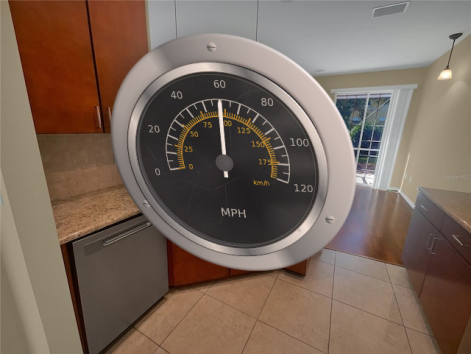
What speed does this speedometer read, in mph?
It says 60 mph
